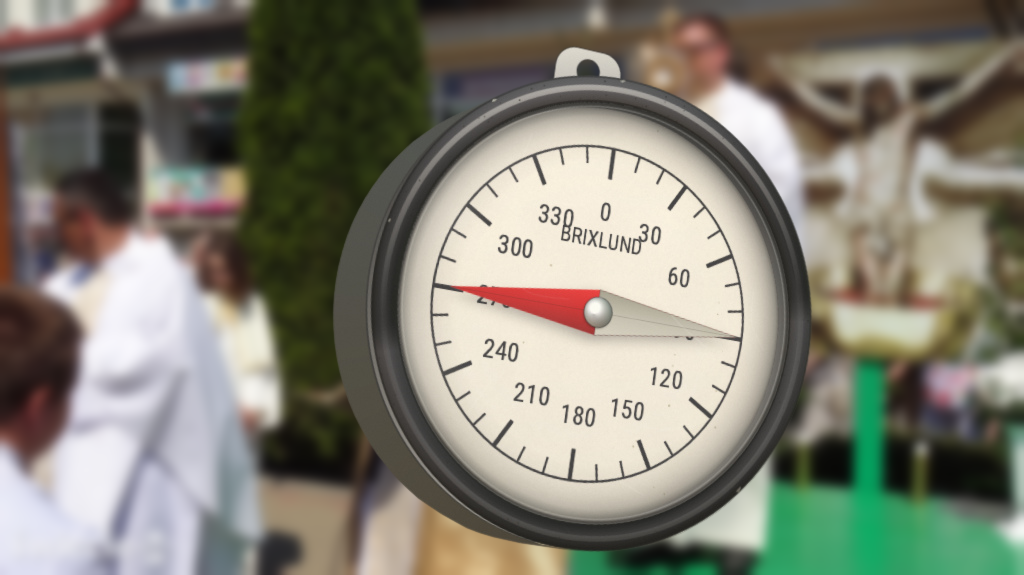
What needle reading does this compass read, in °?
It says 270 °
